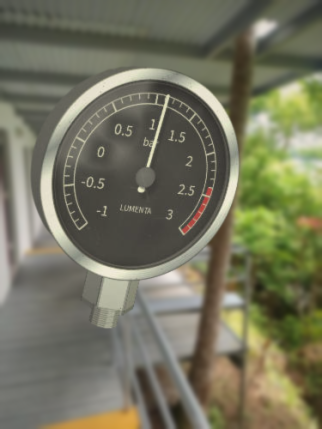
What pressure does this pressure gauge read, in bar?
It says 1.1 bar
